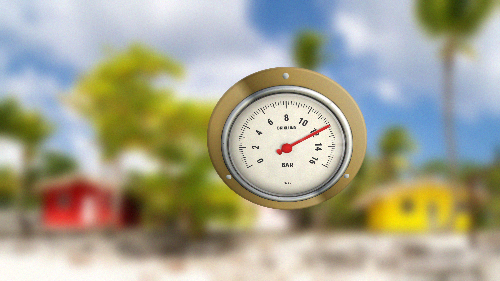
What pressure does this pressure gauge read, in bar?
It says 12 bar
